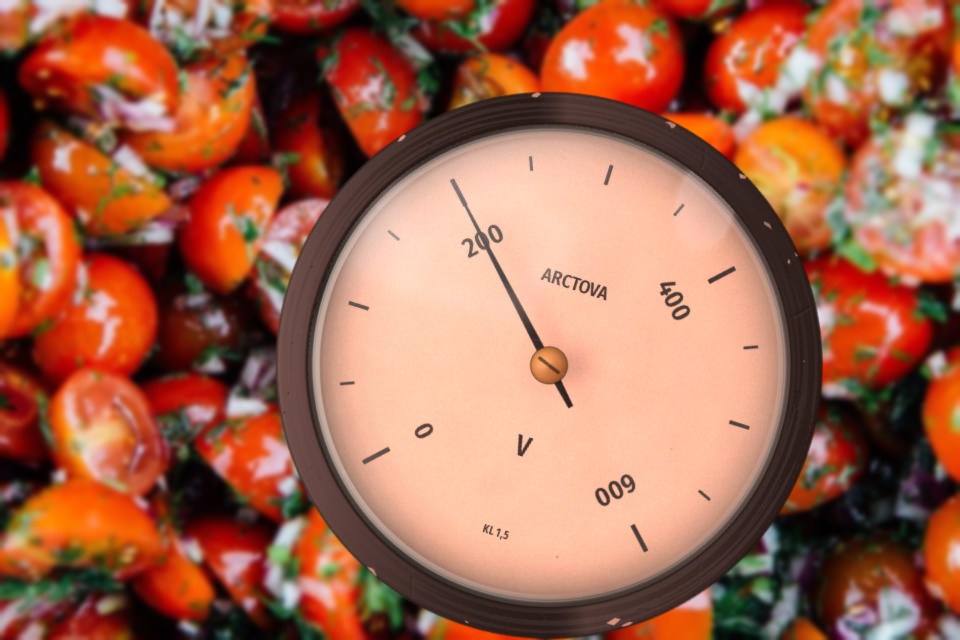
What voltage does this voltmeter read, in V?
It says 200 V
